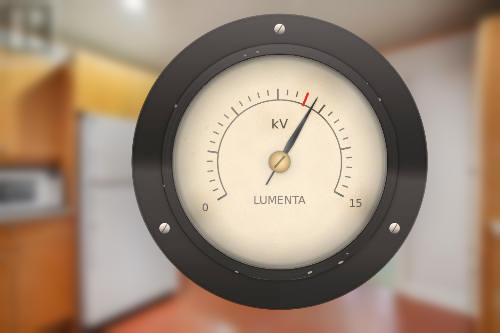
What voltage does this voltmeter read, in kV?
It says 9.5 kV
